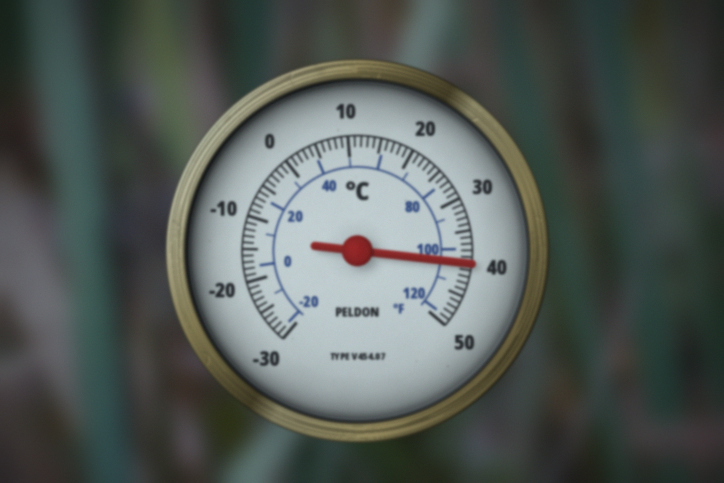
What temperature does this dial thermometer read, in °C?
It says 40 °C
